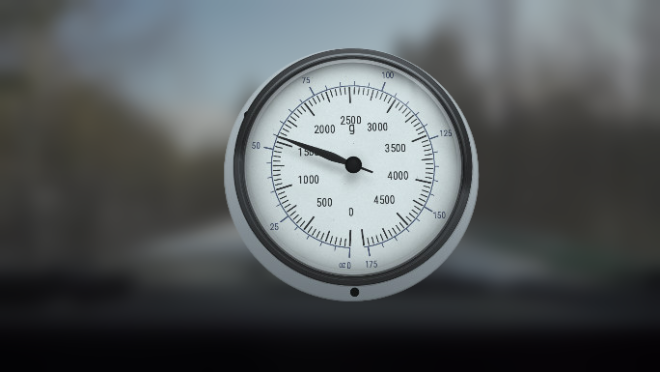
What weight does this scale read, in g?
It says 1550 g
